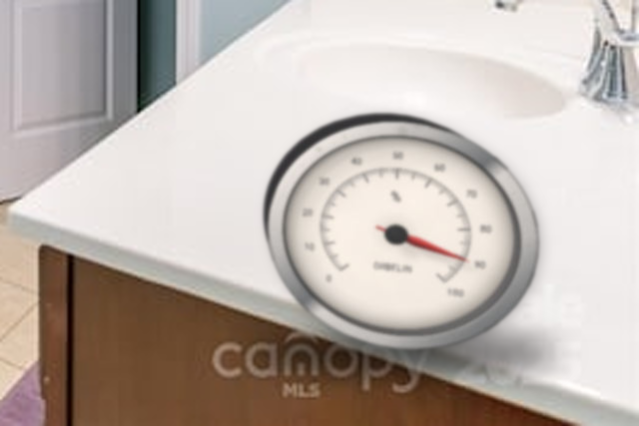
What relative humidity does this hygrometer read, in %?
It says 90 %
